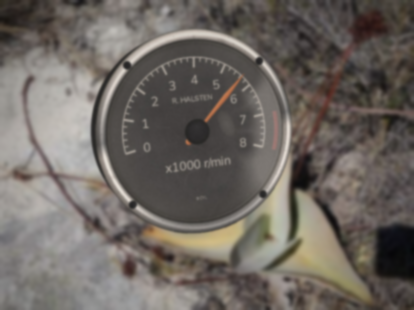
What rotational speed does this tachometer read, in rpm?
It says 5600 rpm
